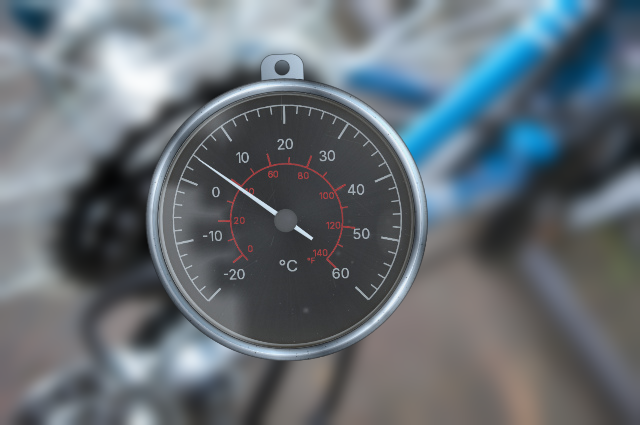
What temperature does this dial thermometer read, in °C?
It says 4 °C
